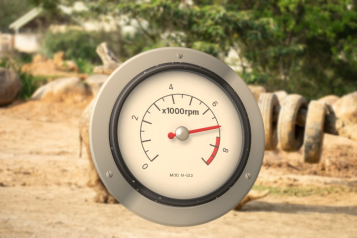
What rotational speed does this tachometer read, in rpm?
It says 7000 rpm
